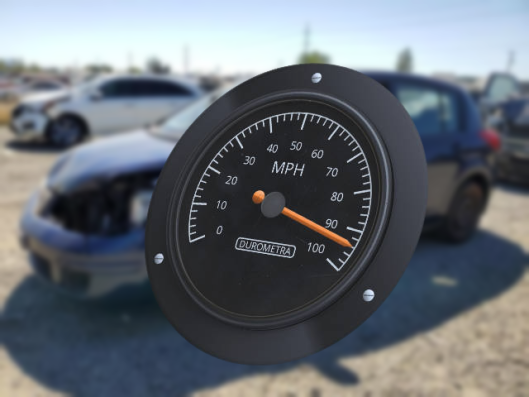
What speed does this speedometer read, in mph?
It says 94 mph
